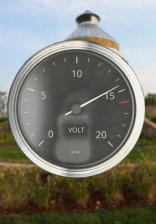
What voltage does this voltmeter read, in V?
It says 14.5 V
